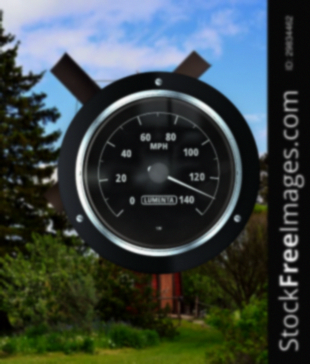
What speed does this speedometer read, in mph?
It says 130 mph
